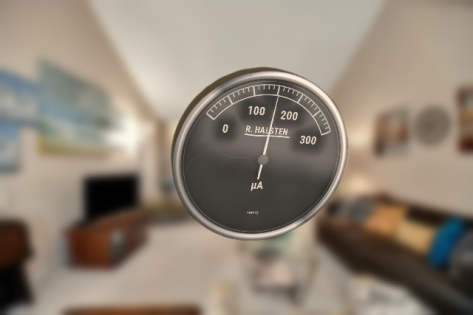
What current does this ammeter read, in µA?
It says 150 µA
